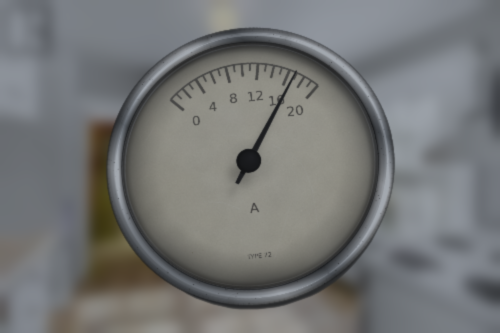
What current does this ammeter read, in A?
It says 17 A
